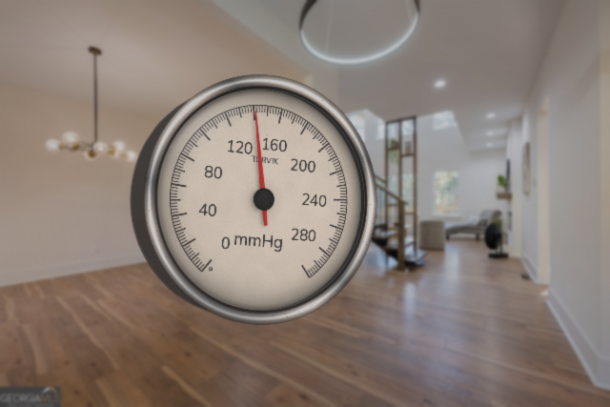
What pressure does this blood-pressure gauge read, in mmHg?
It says 140 mmHg
